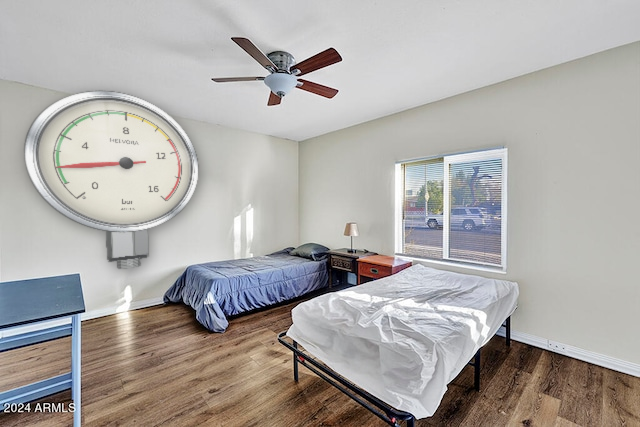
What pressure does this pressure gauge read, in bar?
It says 2 bar
